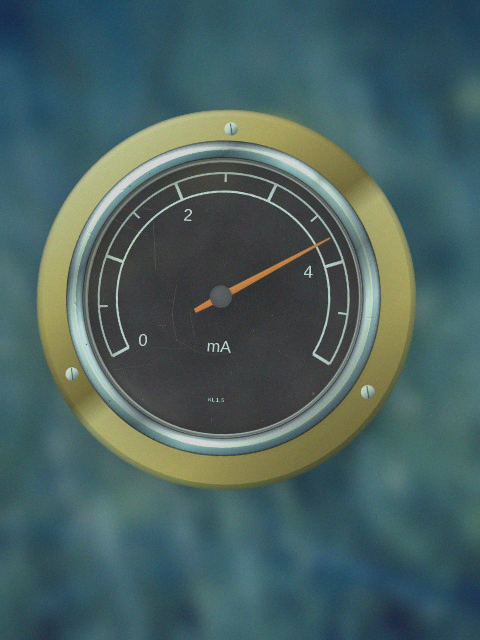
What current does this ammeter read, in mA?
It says 3.75 mA
